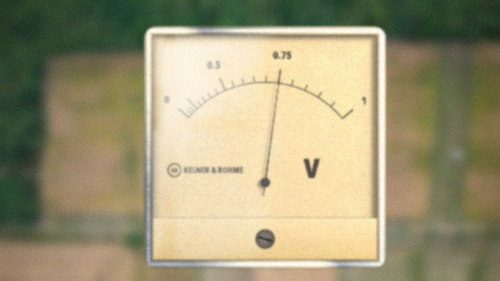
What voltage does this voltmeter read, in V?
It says 0.75 V
